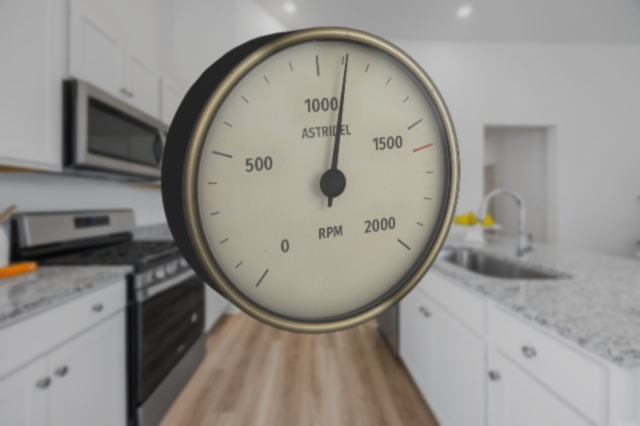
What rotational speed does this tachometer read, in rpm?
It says 1100 rpm
